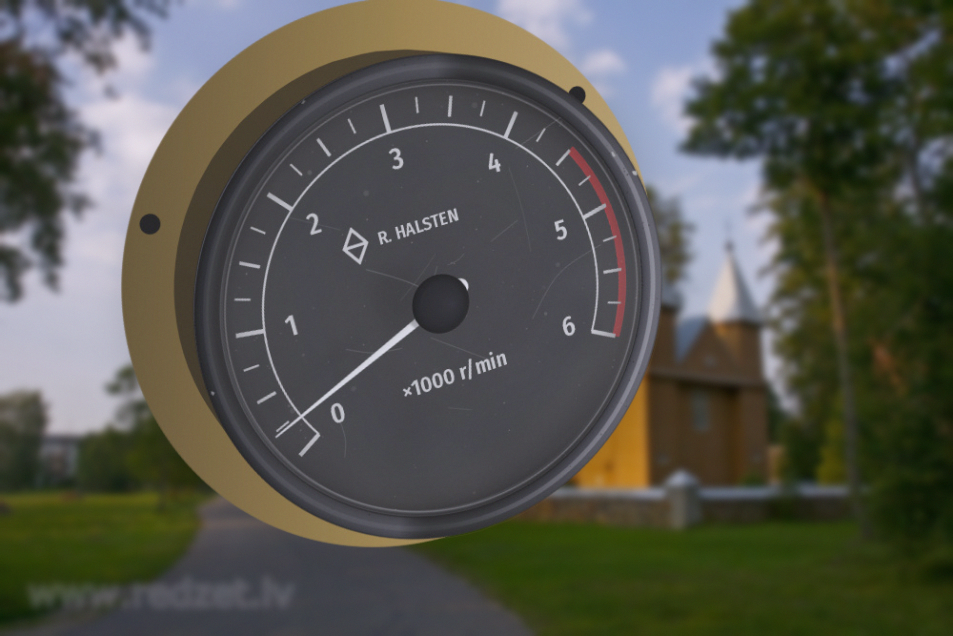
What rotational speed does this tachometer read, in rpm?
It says 250 rpm
